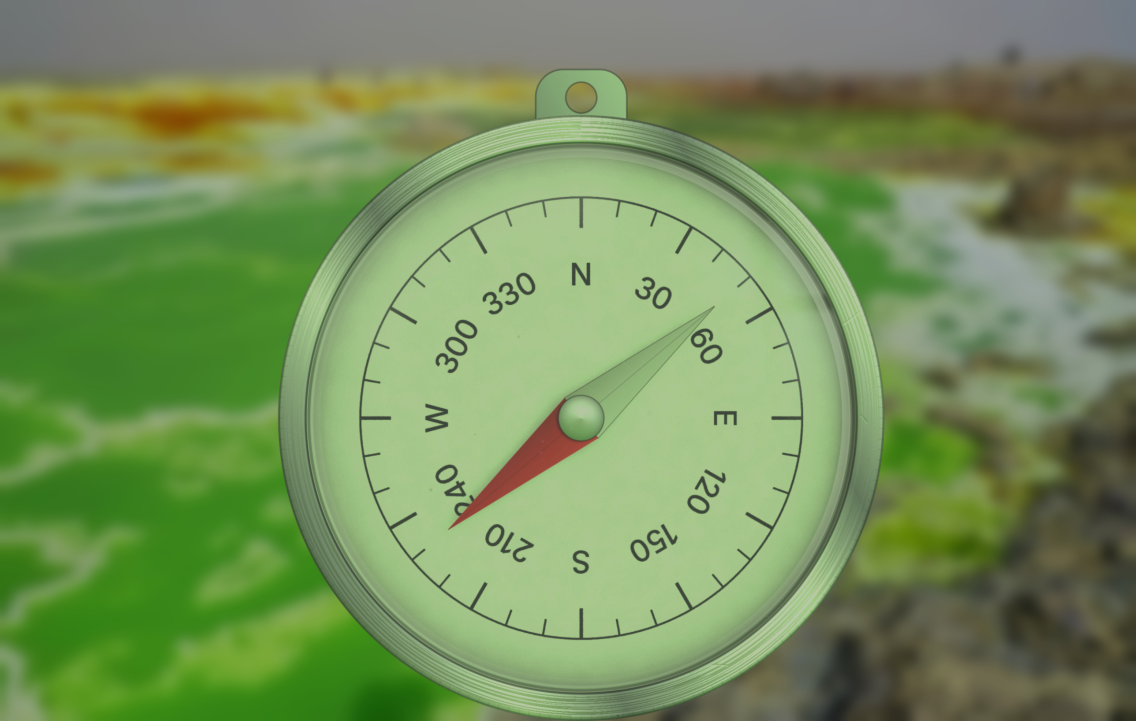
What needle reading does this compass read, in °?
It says 230 °
